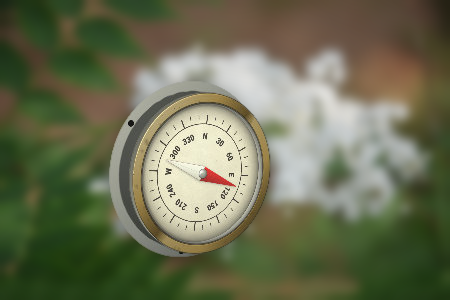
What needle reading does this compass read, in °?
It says 105 °
